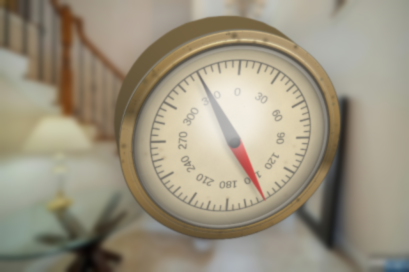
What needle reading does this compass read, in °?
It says 150 °
